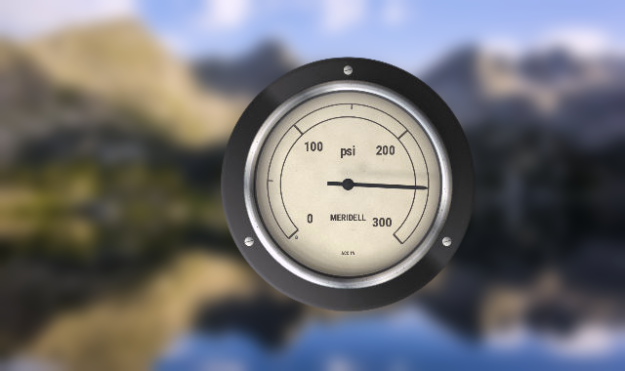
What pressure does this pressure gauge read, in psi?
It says 250 psi
